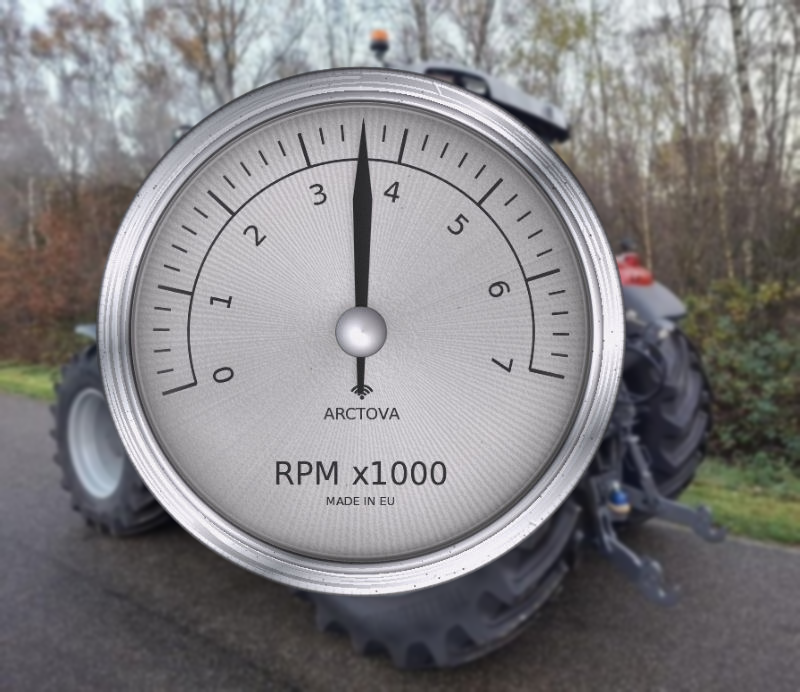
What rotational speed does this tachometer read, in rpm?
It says 3600 rpm
